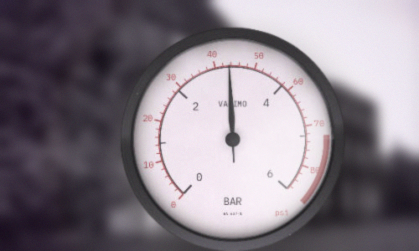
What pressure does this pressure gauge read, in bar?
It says 3 bar
